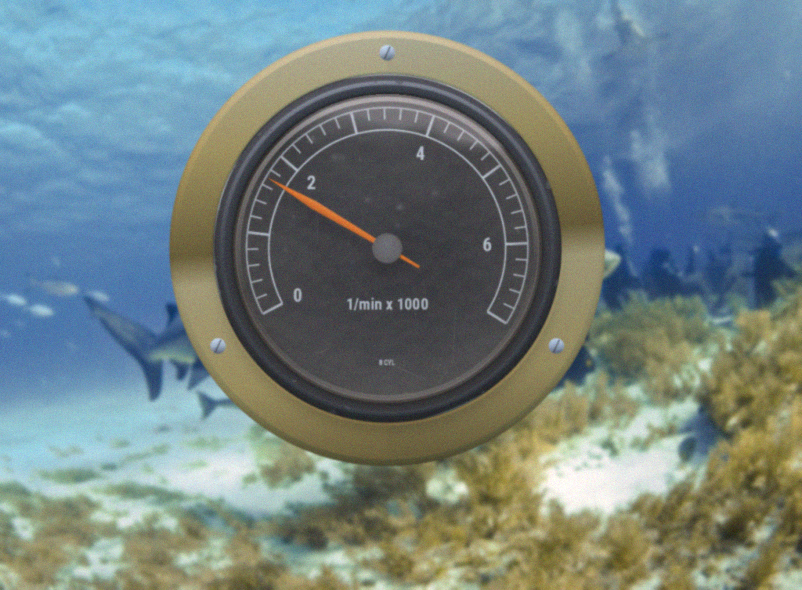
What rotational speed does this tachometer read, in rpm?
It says 1700 rpm
